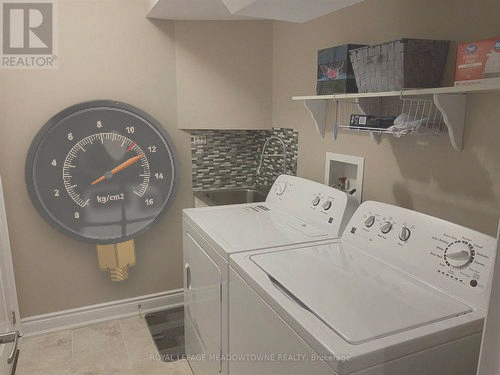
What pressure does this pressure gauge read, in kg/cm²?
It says 12 kg/cm²
